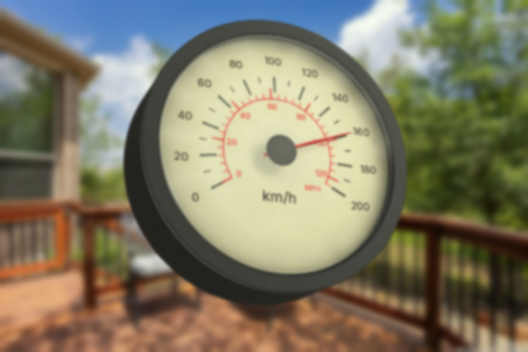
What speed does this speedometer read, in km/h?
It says 160 km/h
